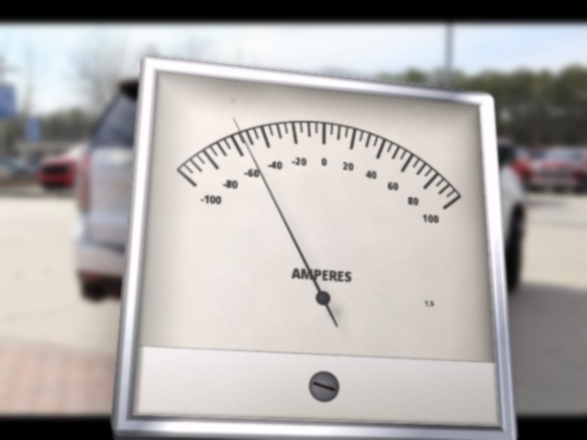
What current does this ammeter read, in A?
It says -55 A
